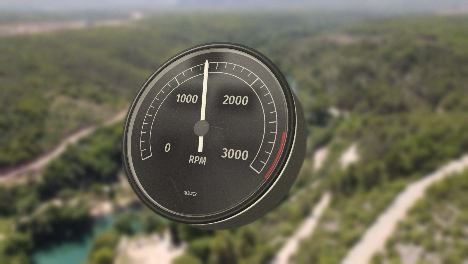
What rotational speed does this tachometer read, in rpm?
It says 1400 rpm
